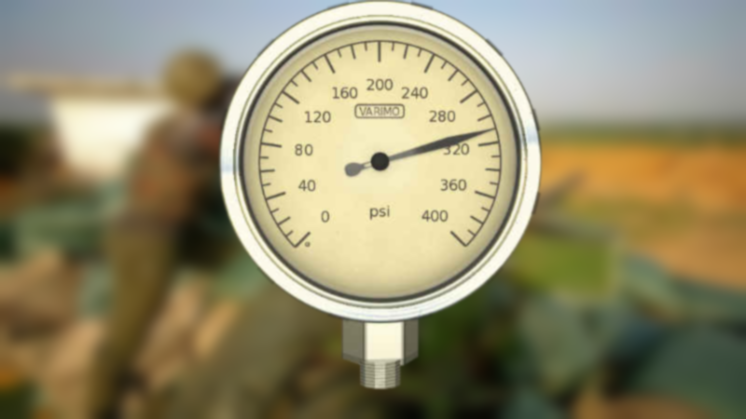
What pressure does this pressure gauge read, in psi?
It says 310 psi
